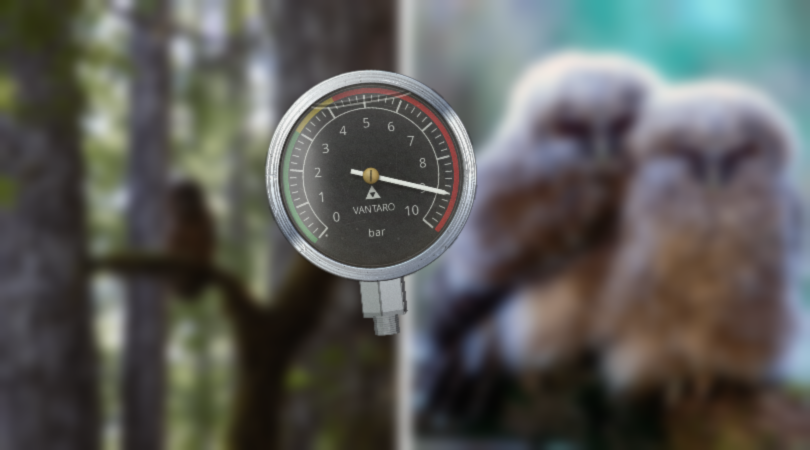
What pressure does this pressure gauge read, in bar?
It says 9 bar
